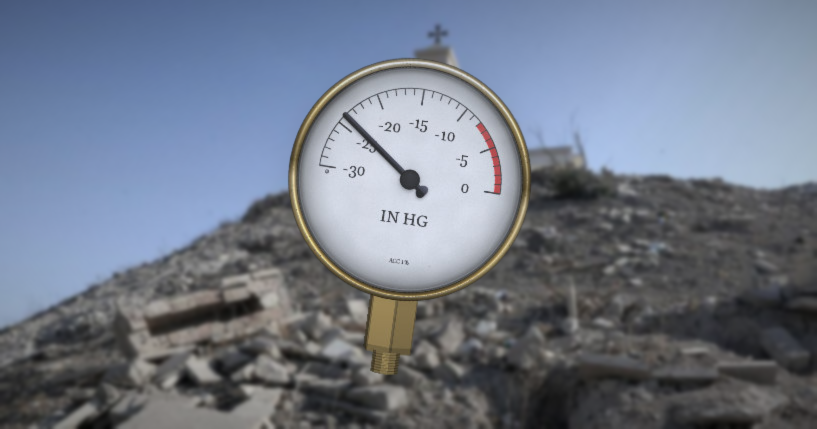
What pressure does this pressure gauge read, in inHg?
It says -24 inHg
